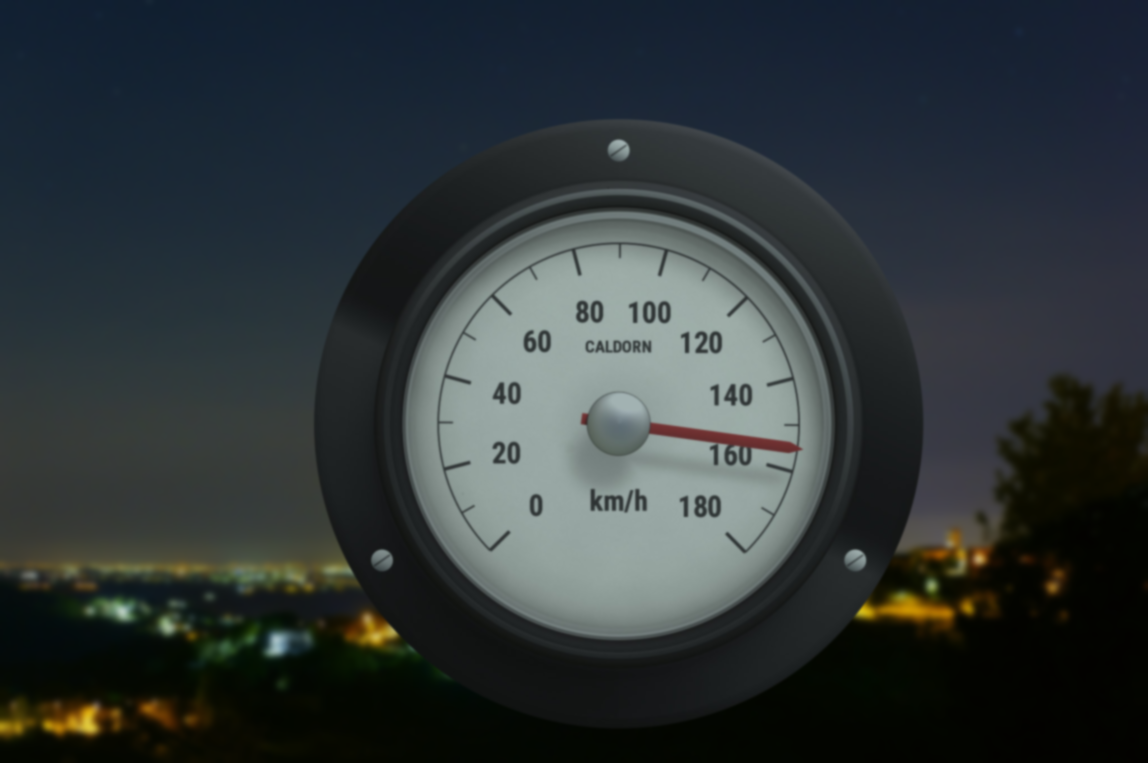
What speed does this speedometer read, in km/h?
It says 155 km/h
